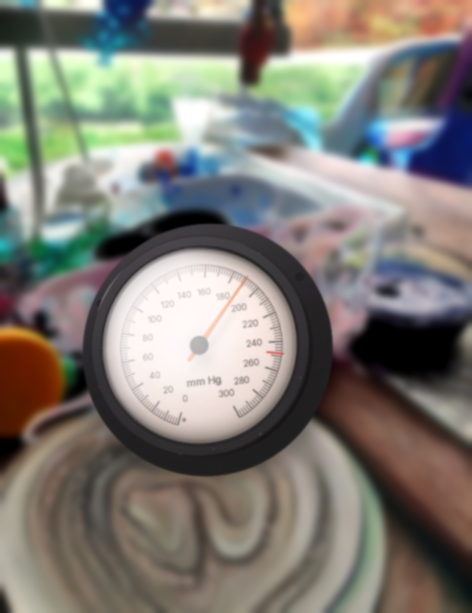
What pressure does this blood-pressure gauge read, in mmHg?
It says 190 mmHg
